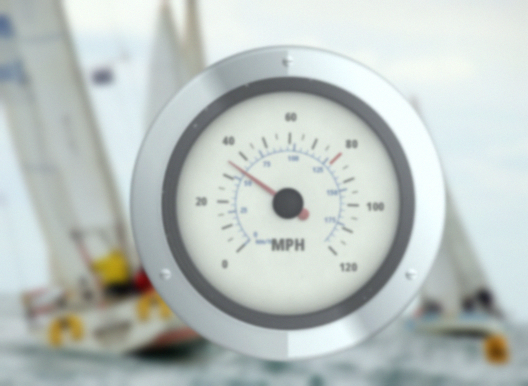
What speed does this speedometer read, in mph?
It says 35 mph
